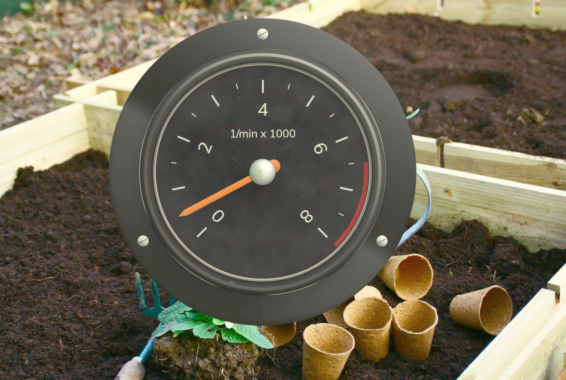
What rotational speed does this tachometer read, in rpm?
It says 500 rpm
